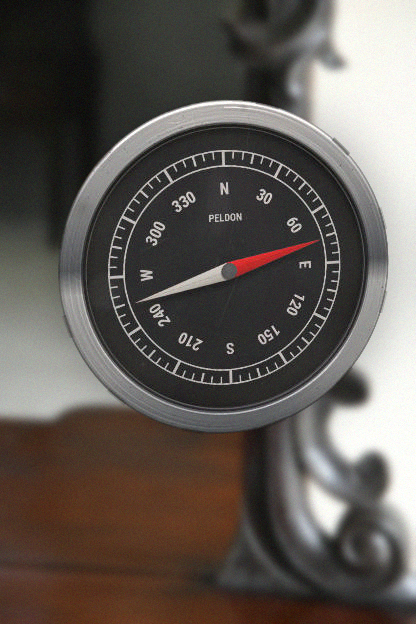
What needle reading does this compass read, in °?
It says 75 °
